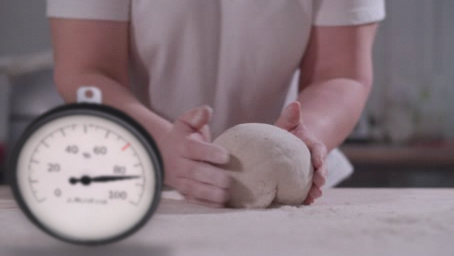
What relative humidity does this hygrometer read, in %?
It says 85 %
